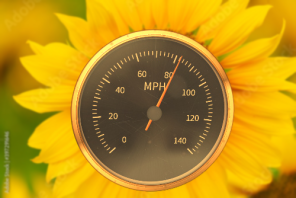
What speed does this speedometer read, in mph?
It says 82 mph
